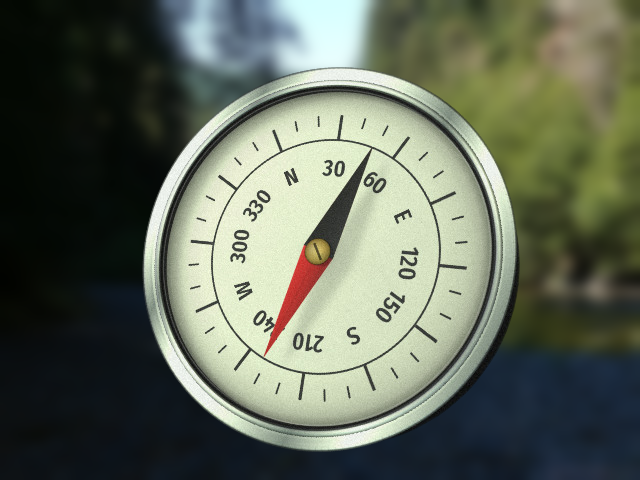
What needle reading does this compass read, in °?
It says 230 °
